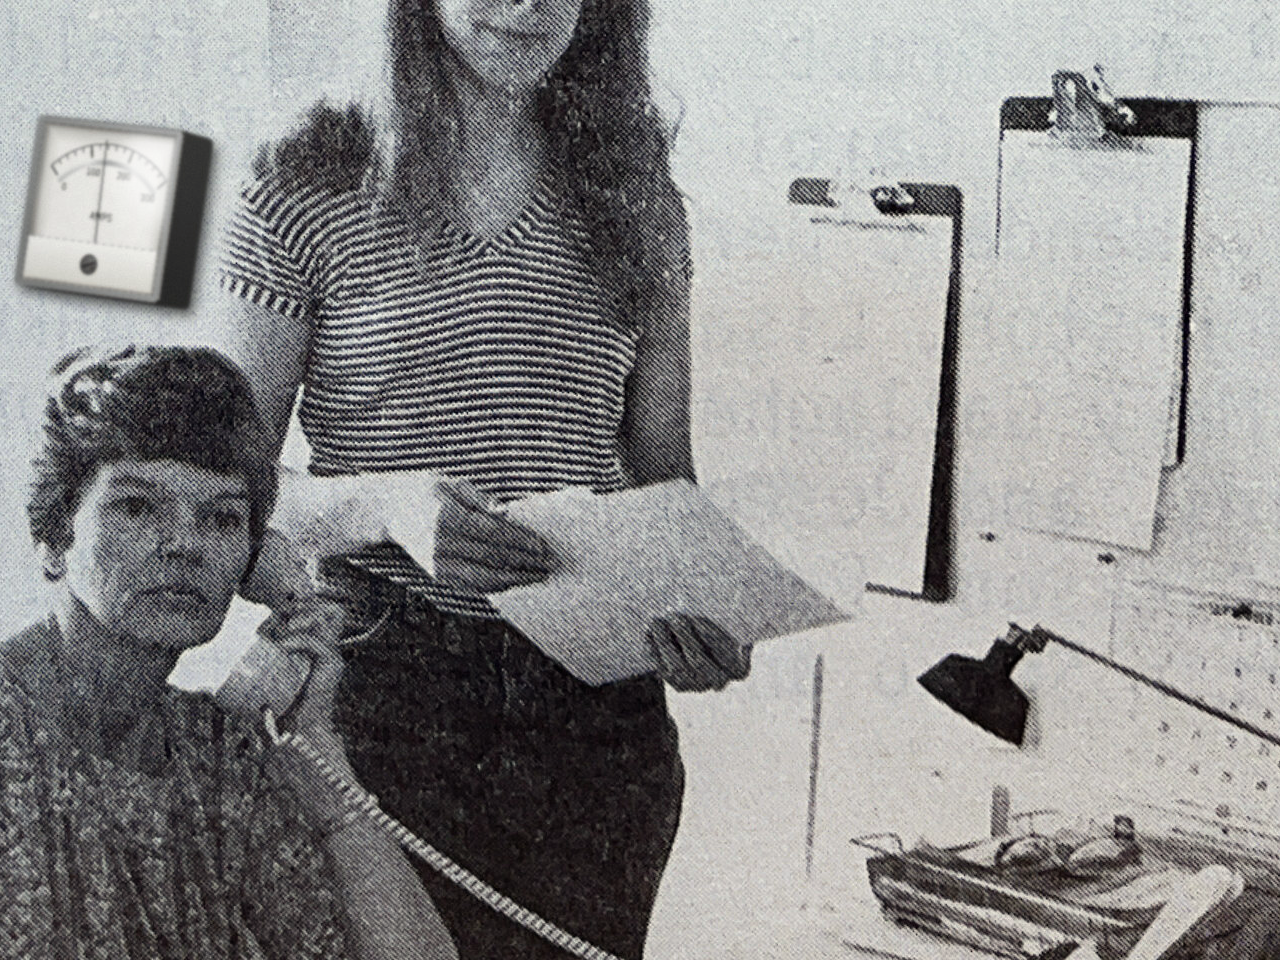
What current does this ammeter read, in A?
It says 140 A
